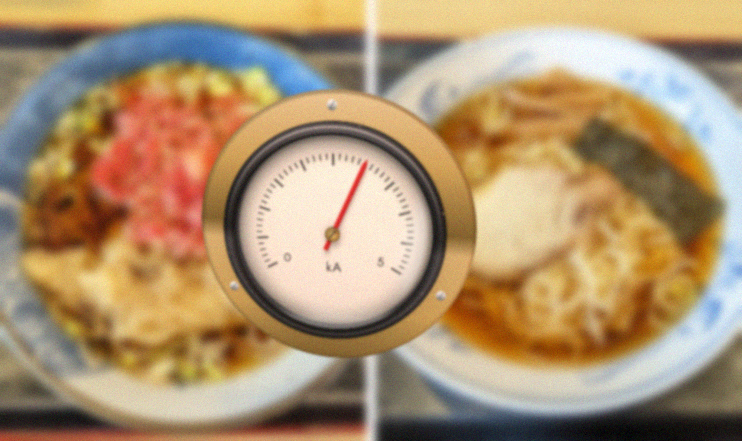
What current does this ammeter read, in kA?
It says 3 kA
